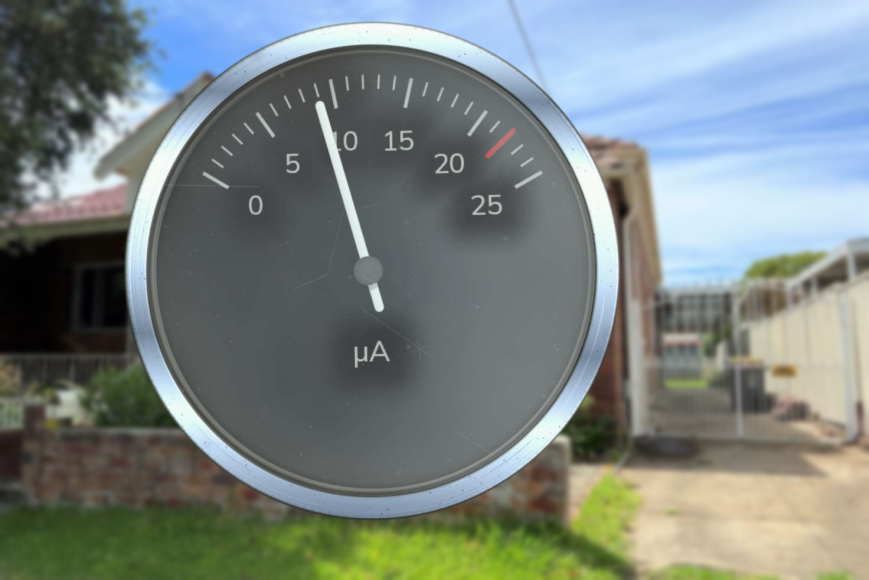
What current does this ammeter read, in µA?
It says 9 µA
